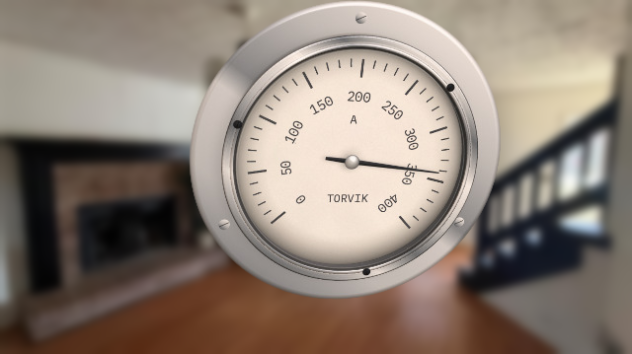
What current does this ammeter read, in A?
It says 340 A
